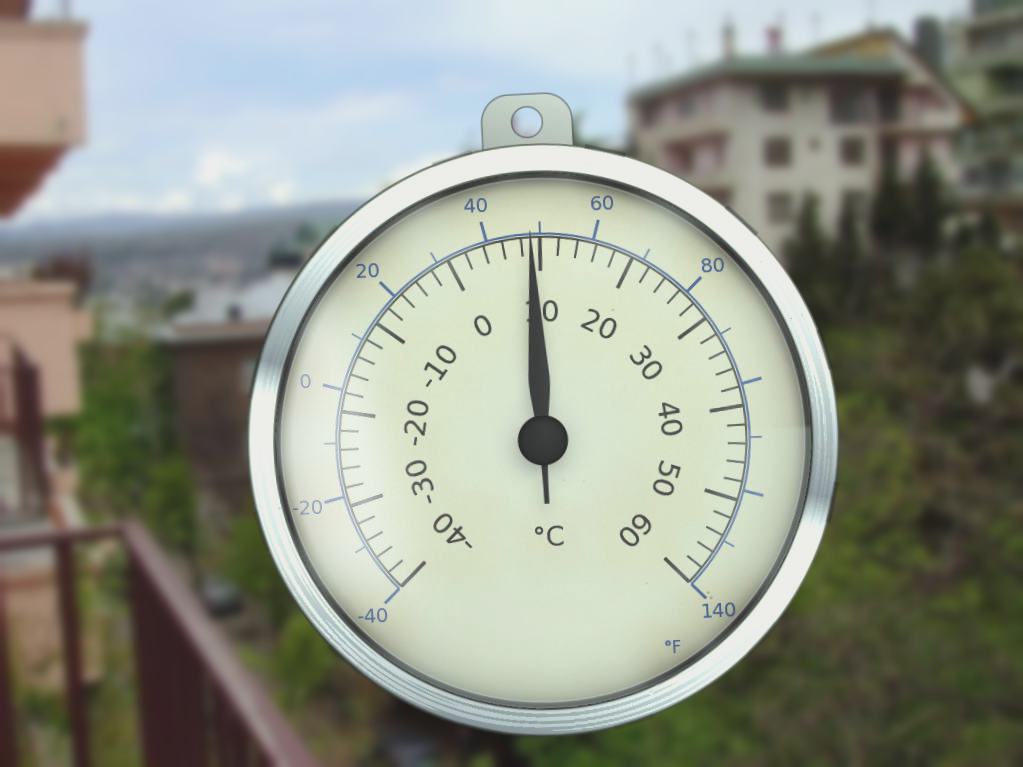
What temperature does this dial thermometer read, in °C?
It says 9 °C
